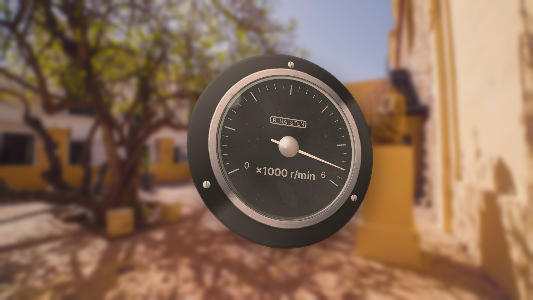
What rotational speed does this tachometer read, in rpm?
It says 5600 rpm
